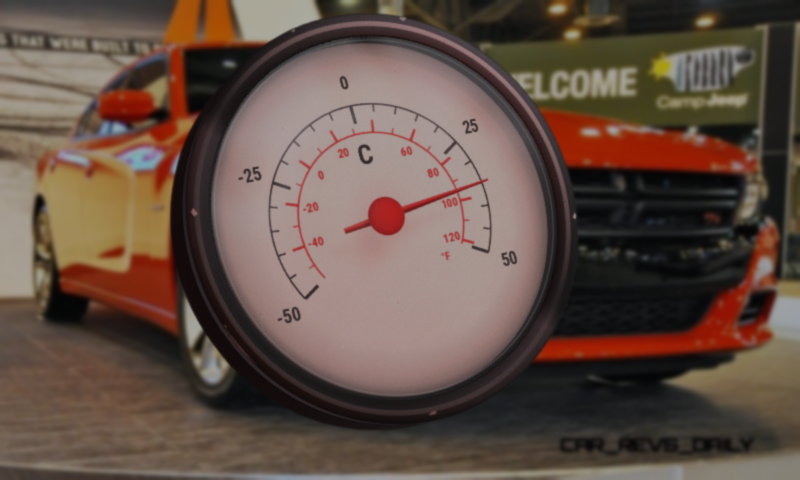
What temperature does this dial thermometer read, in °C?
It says 35 °C
